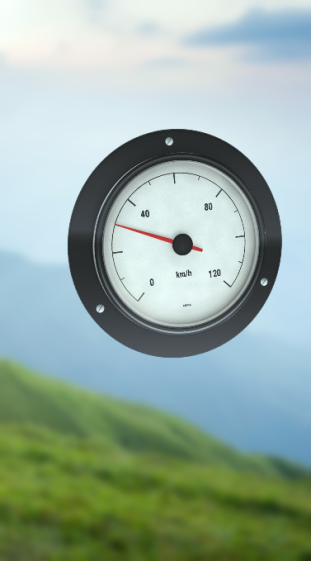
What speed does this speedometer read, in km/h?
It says 30 km/h
